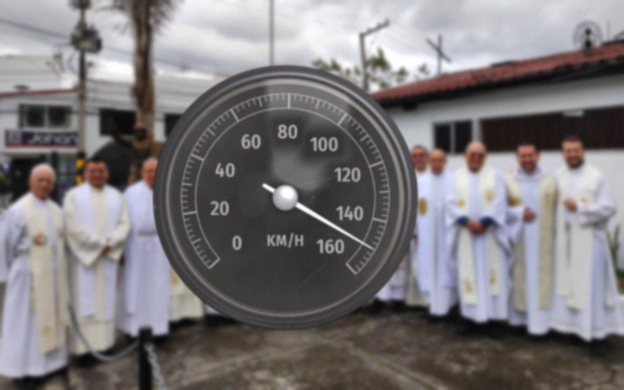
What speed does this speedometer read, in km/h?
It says 150 km/h
